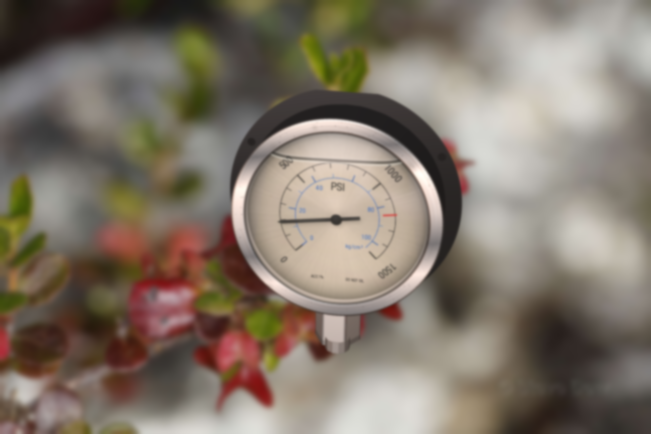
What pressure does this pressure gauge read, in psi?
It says 200 psi
